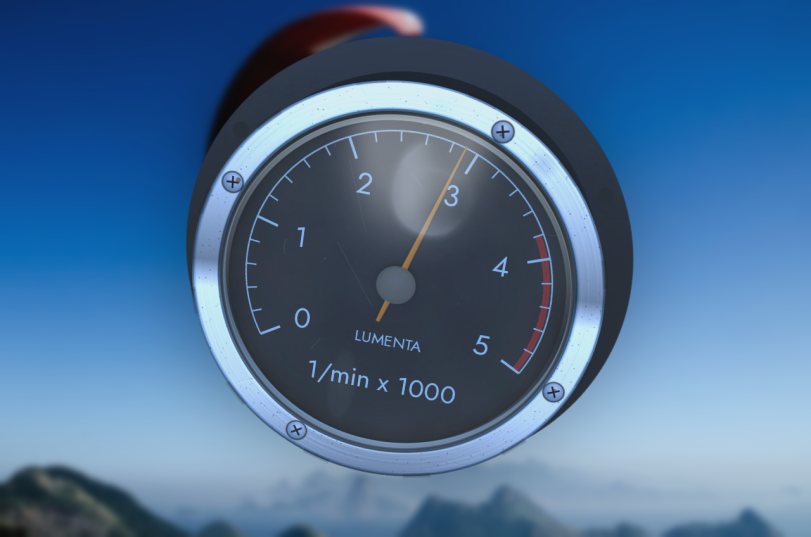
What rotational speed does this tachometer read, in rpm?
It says 2900 rpm
